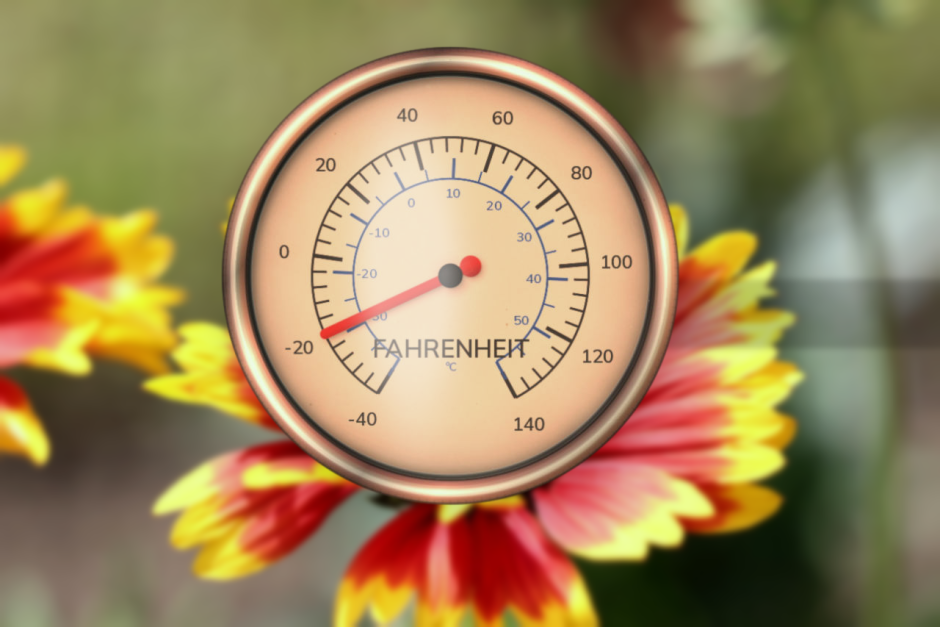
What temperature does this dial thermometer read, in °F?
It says -20 °F
